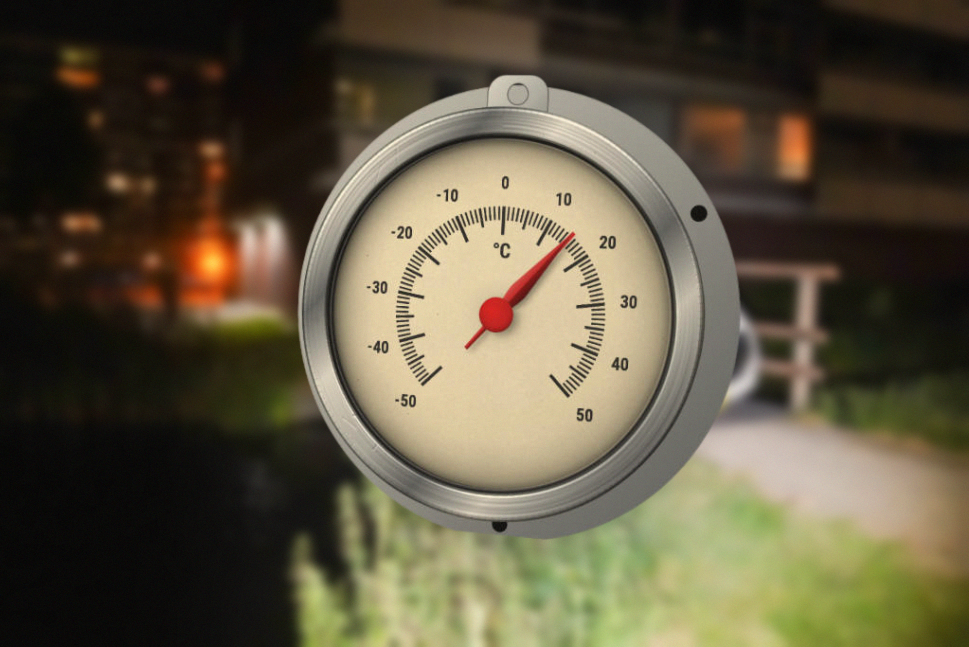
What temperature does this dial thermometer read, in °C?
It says 15 °C
